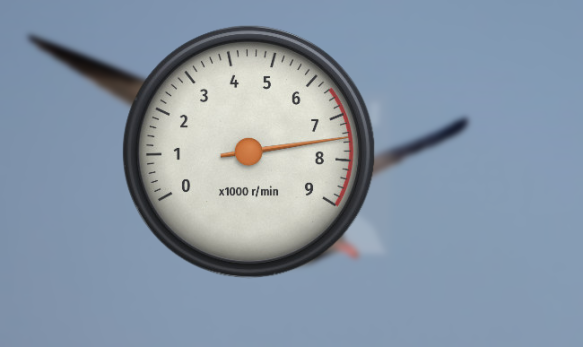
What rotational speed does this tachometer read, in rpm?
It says 7500 rpm
